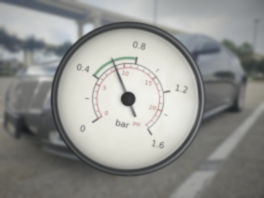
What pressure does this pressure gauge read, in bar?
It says 0.6 bar
